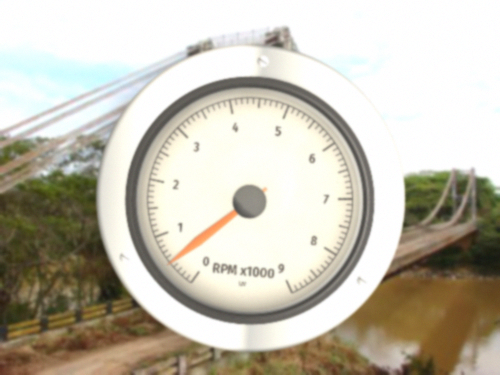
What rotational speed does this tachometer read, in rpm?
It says 500 rpm
